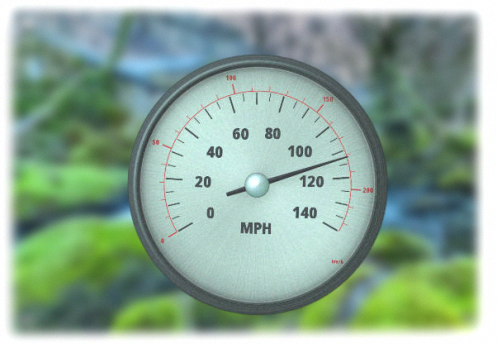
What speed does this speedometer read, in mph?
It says 112.5 mph
